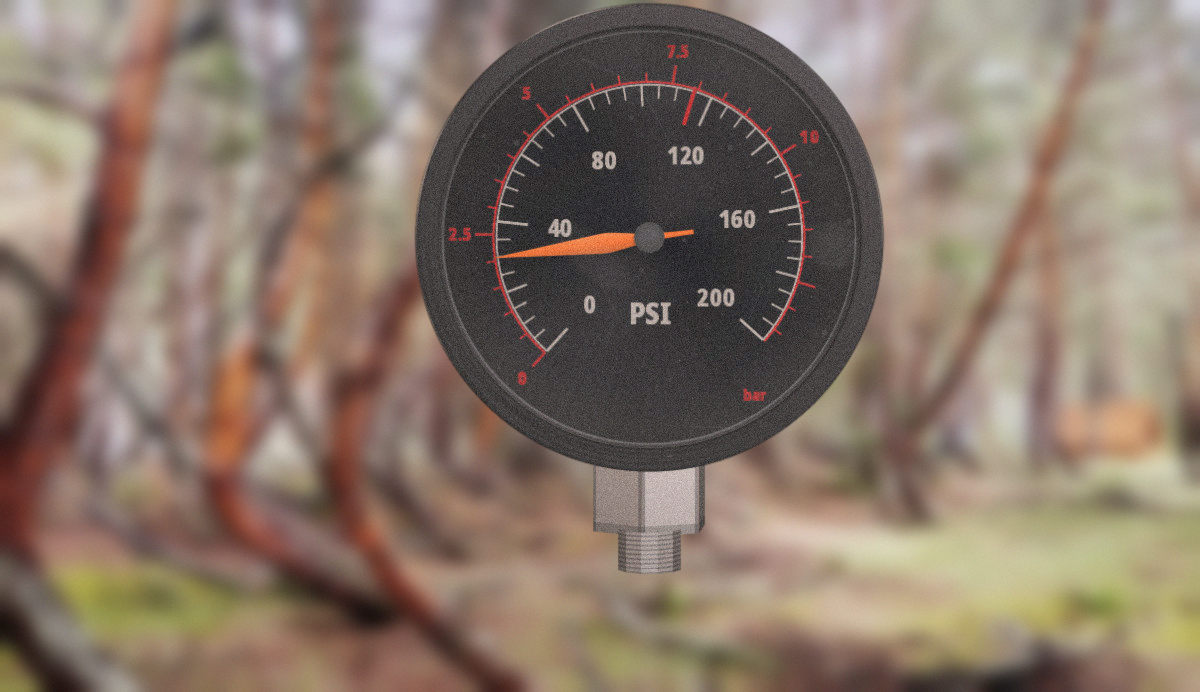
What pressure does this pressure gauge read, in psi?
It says 30 psi
